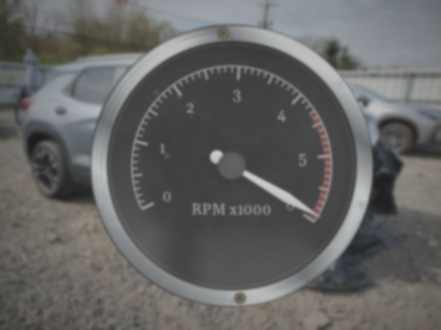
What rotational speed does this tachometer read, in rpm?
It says 5900 rpm
